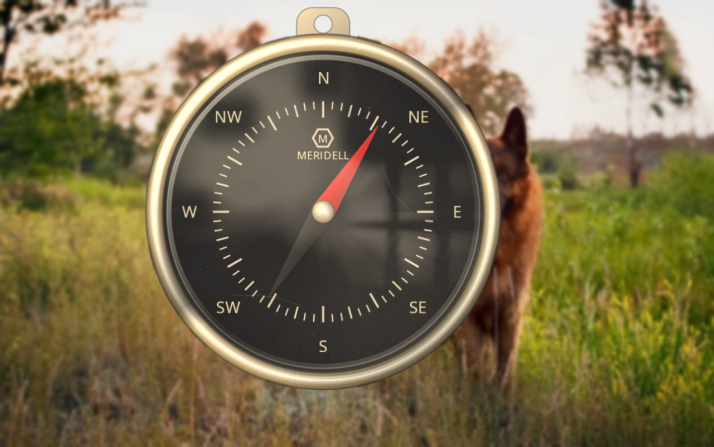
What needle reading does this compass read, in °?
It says 32.5 °
